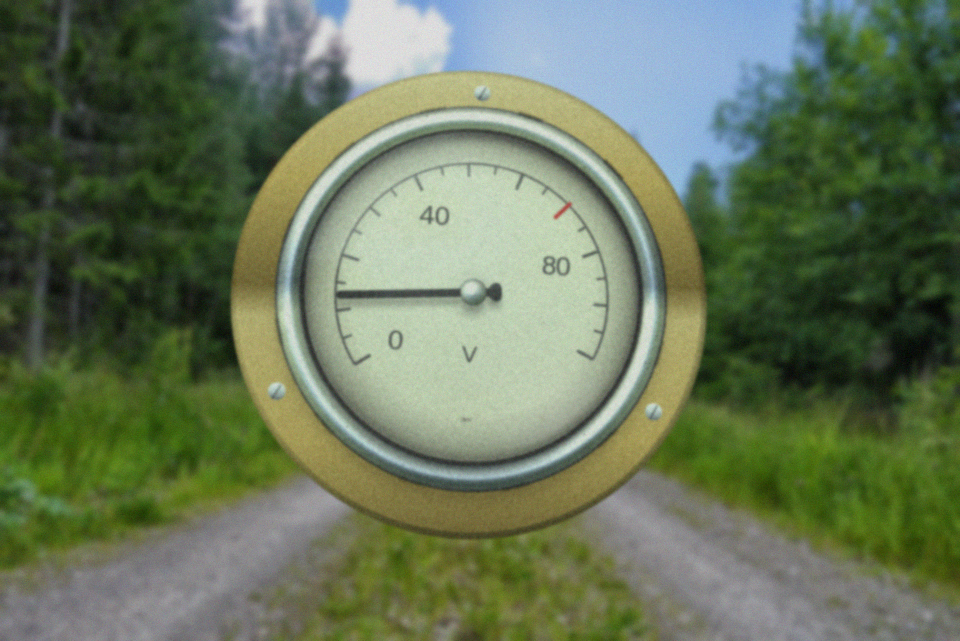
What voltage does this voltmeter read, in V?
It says 12.5 V
